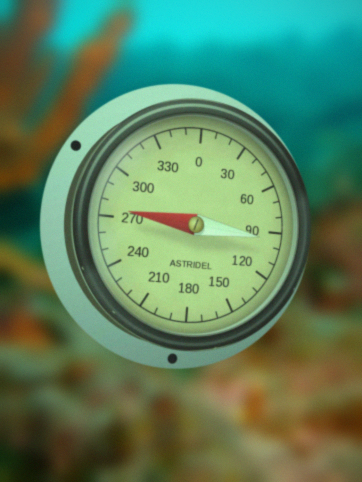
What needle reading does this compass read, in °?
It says 275 °
